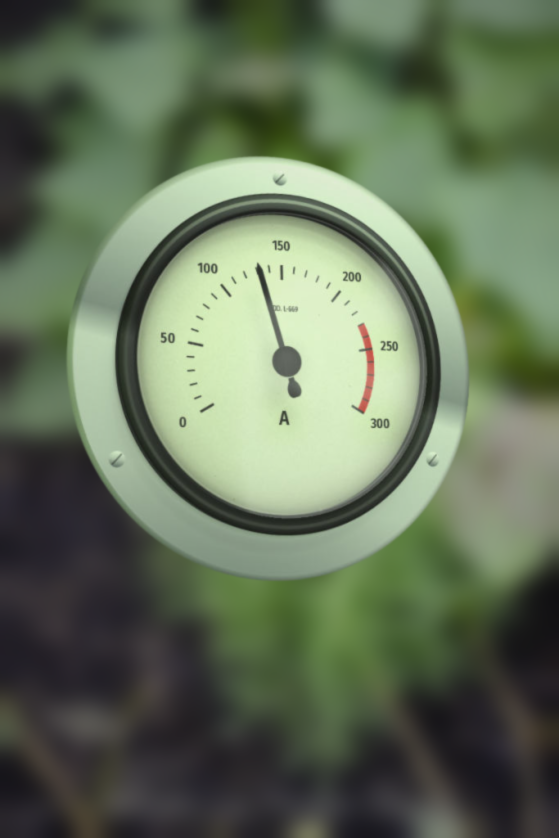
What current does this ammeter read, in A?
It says 130 A
